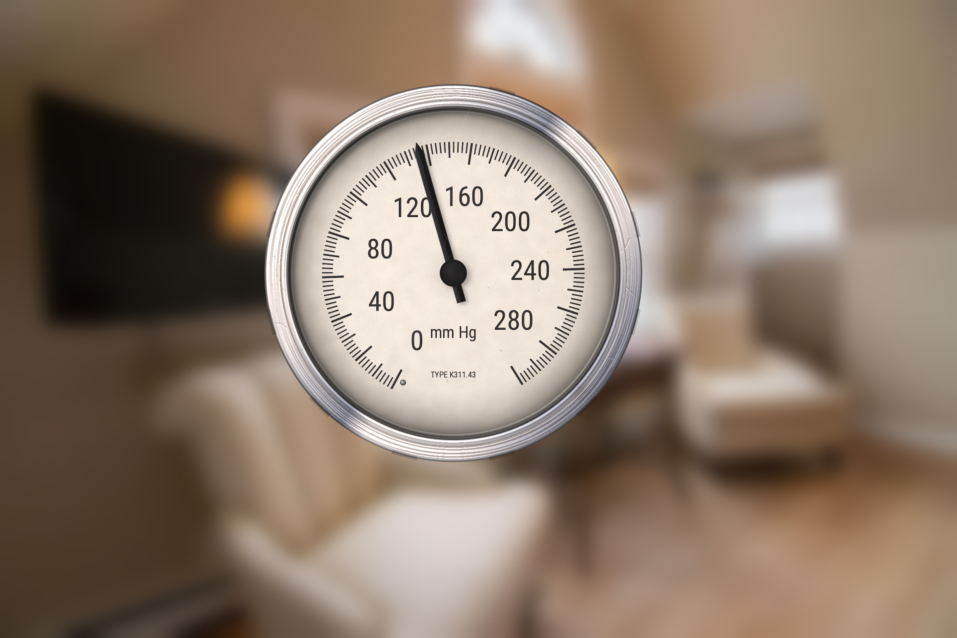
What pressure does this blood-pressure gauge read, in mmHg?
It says 136 mmHg
